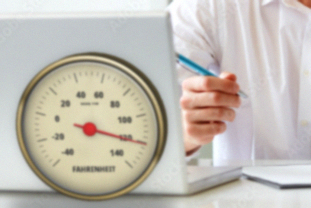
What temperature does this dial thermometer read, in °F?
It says 120 °F
